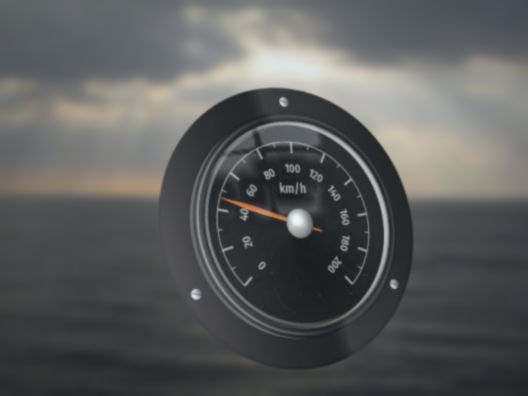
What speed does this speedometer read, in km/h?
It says 45 km/h
